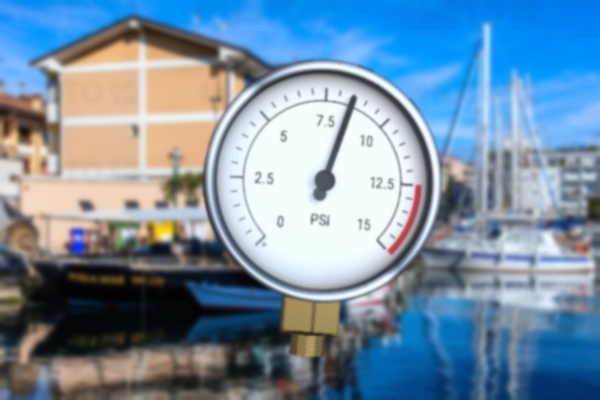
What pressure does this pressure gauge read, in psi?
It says 8.5 psi
